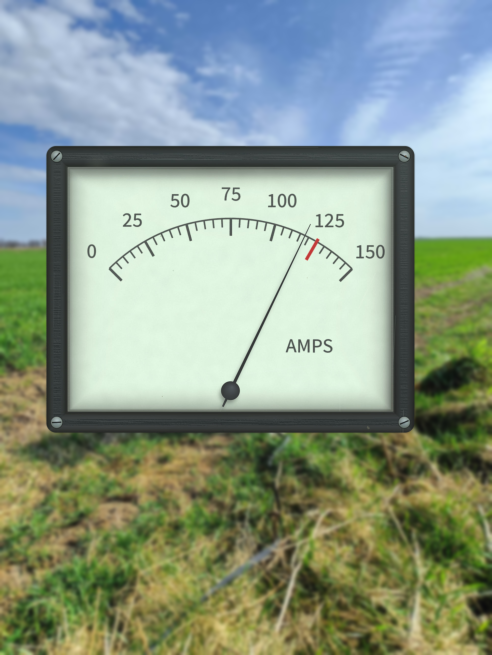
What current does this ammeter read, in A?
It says 117.5 A
